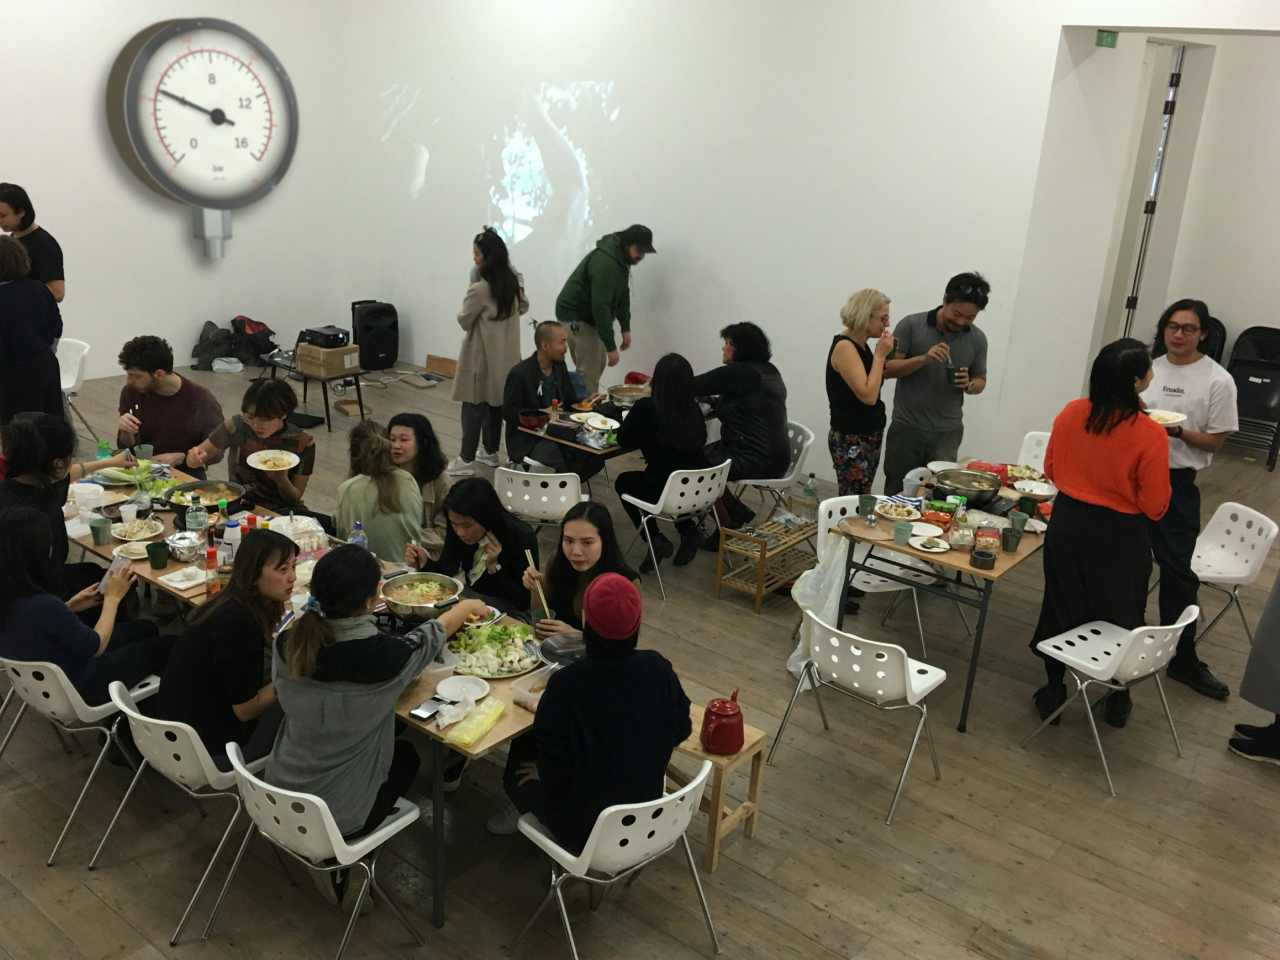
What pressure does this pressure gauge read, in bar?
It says 4 bar
